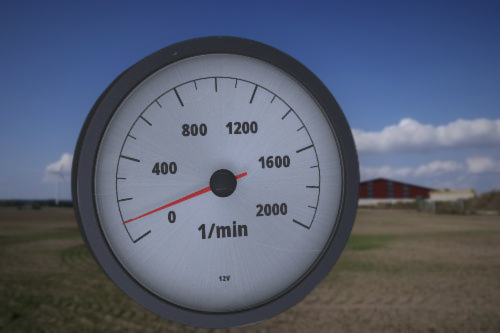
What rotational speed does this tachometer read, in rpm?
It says 100 rpm
